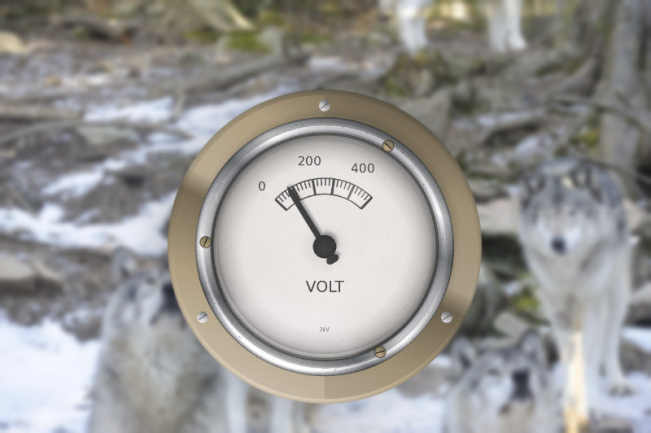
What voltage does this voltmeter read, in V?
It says 80 V
